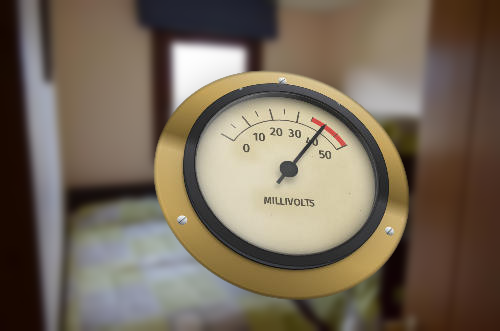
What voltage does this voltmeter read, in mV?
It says 40 mV
